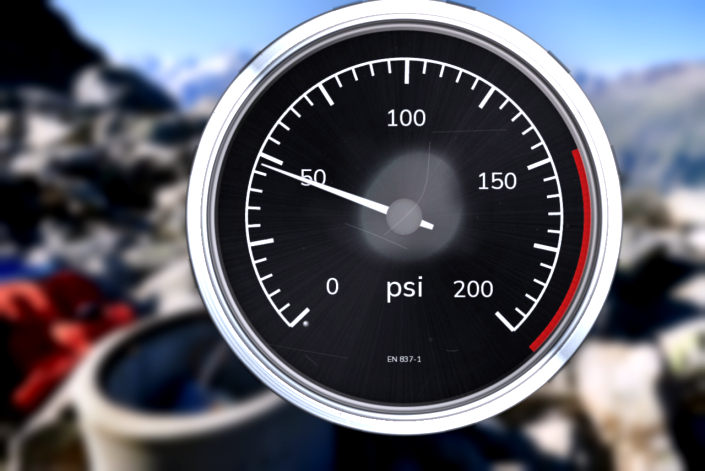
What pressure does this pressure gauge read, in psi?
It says 47.5 psi
